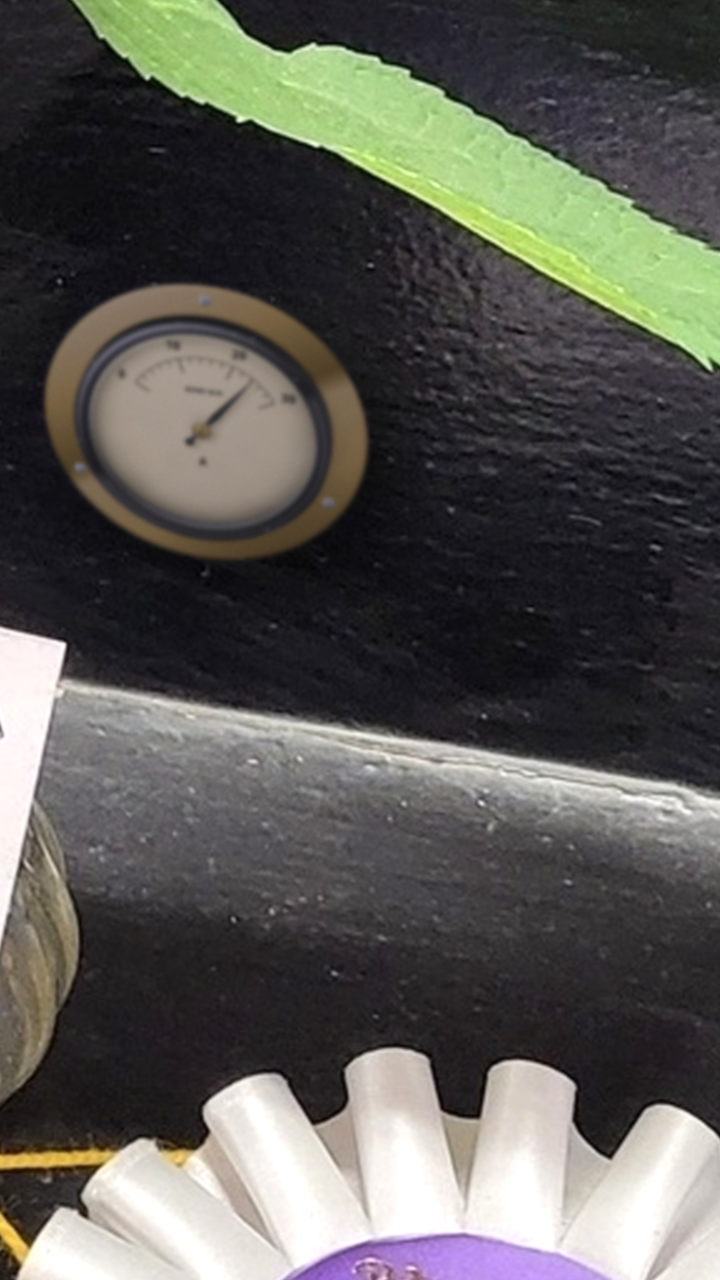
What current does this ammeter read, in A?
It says 24 A
